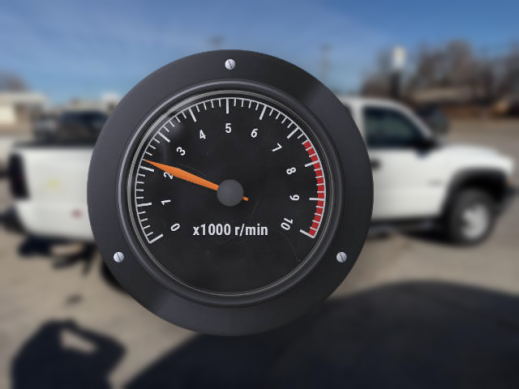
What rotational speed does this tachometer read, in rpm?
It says 2200 rpm
